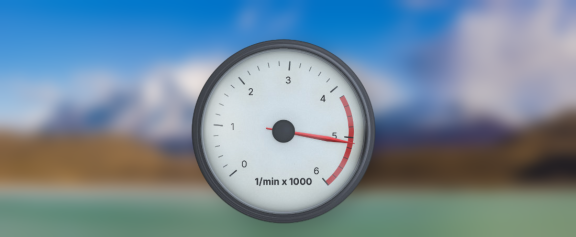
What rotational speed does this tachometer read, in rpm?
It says 5100 rpm
